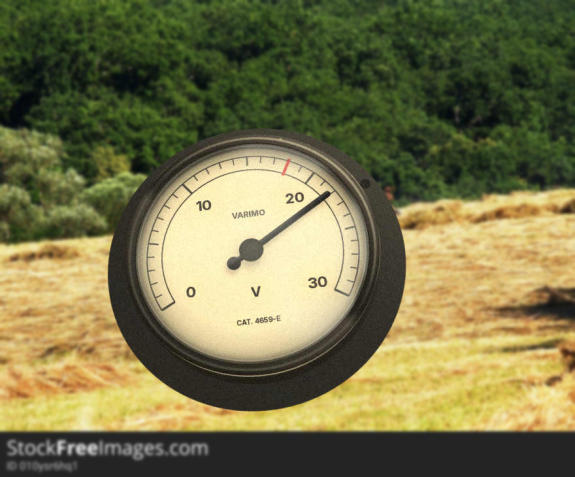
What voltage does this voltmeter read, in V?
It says 22 V
